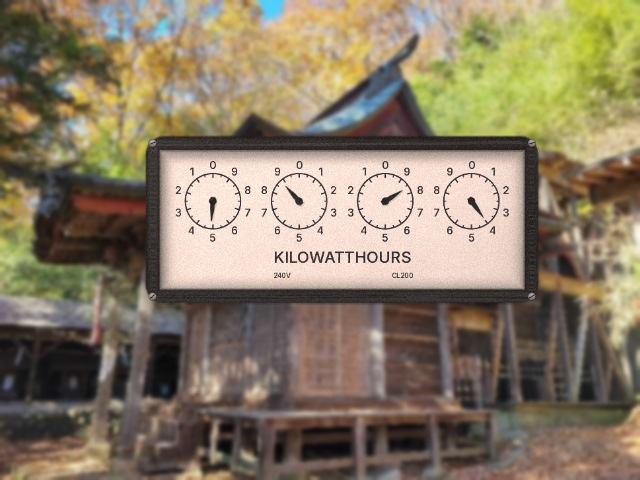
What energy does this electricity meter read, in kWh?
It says 4884 kWh
